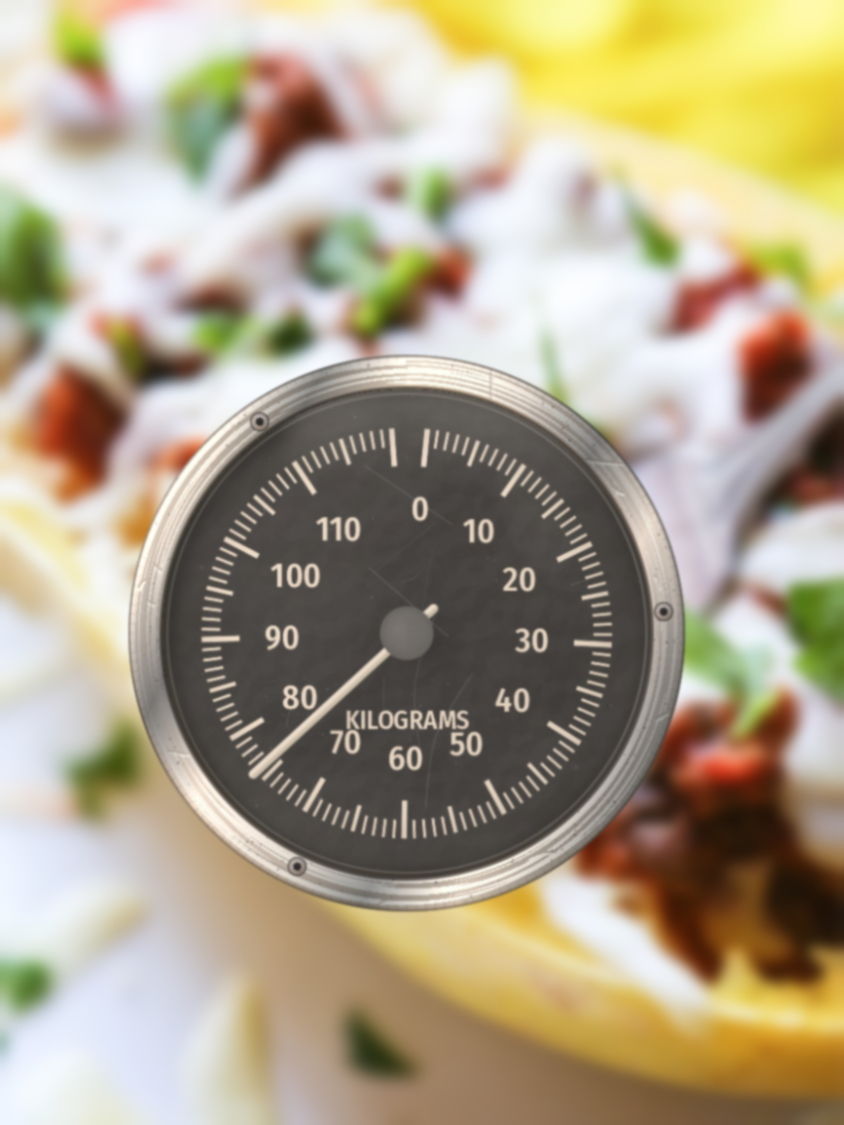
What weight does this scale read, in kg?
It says 76 kg
